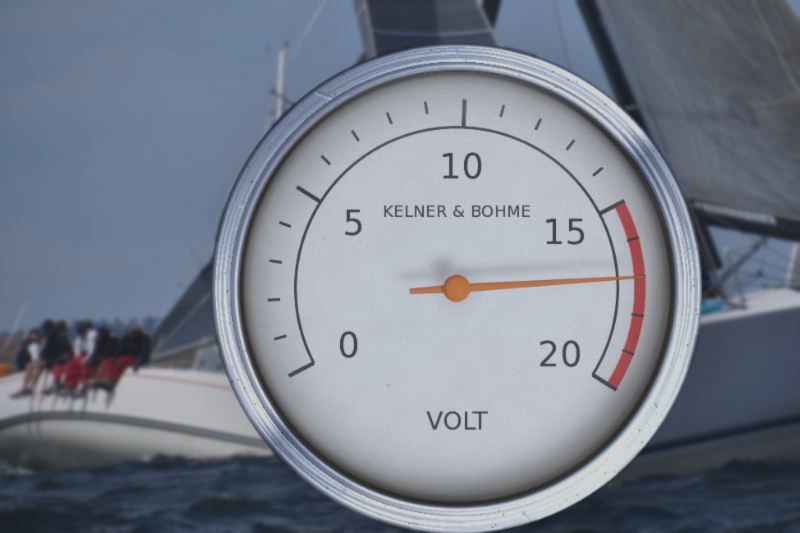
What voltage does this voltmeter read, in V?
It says 17 V
